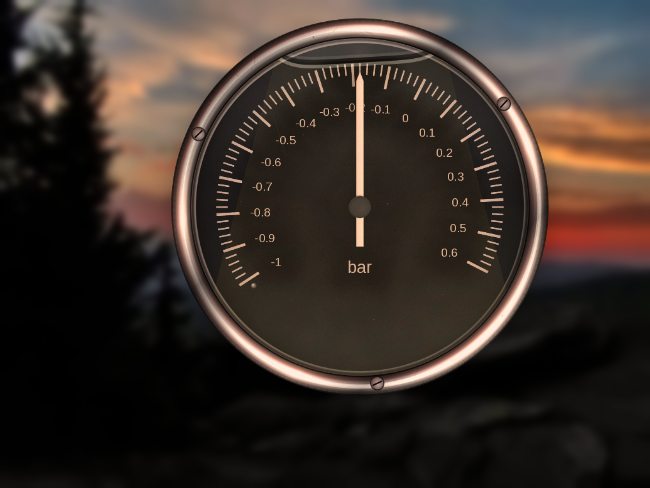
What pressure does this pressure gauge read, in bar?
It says -0.18 bar
